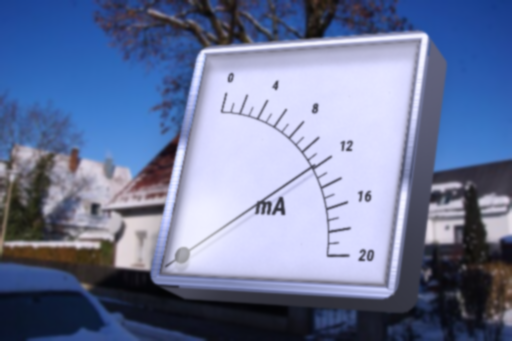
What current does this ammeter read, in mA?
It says 12 mA
